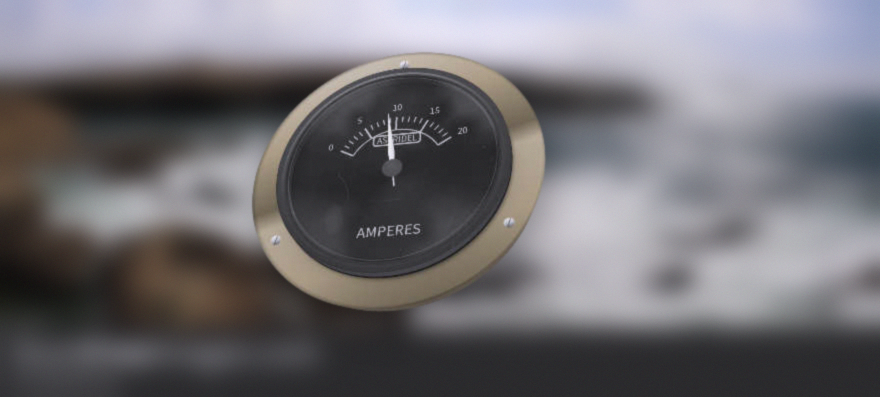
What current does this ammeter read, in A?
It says 9 A
